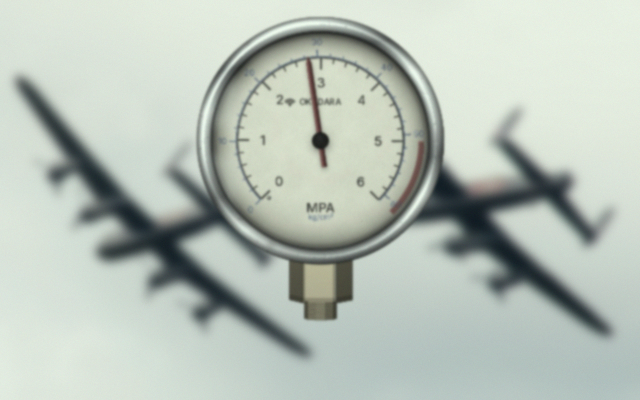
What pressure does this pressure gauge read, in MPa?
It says 2.8 MPa
